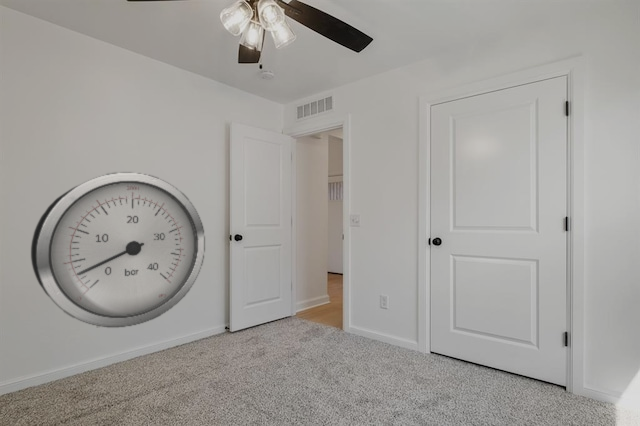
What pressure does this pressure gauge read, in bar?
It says 3 bar
